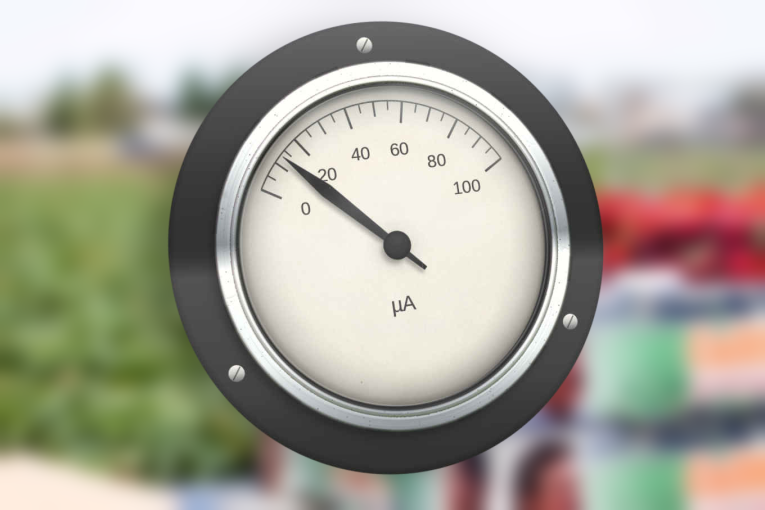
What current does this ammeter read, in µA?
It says 12.5 µA
